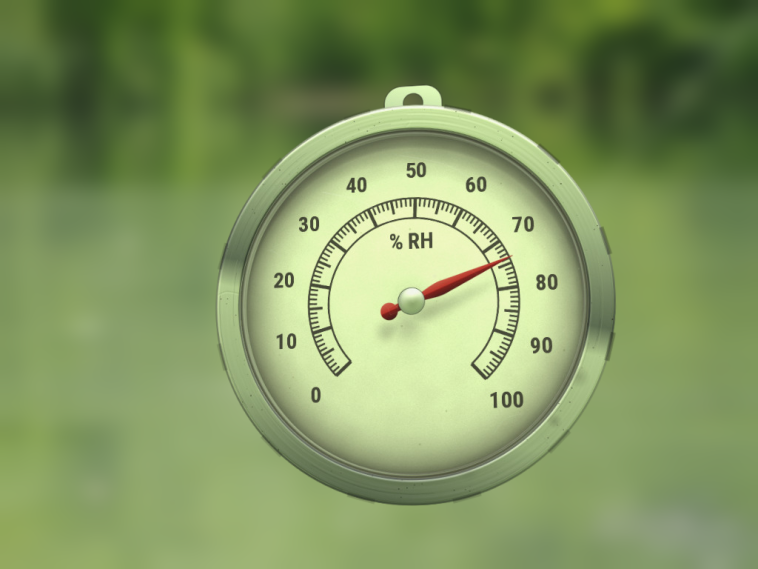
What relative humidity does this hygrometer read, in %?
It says 74 %
